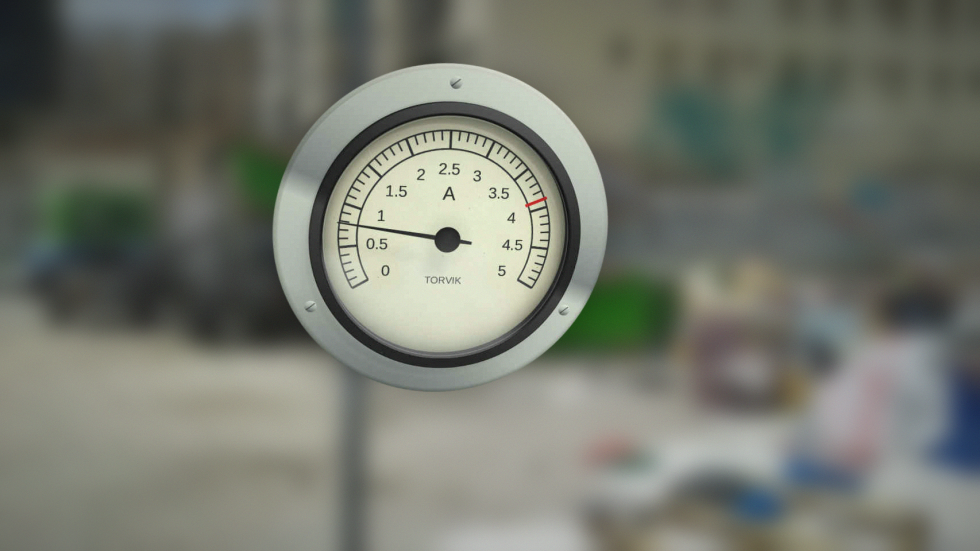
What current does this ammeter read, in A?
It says 0.8 A
